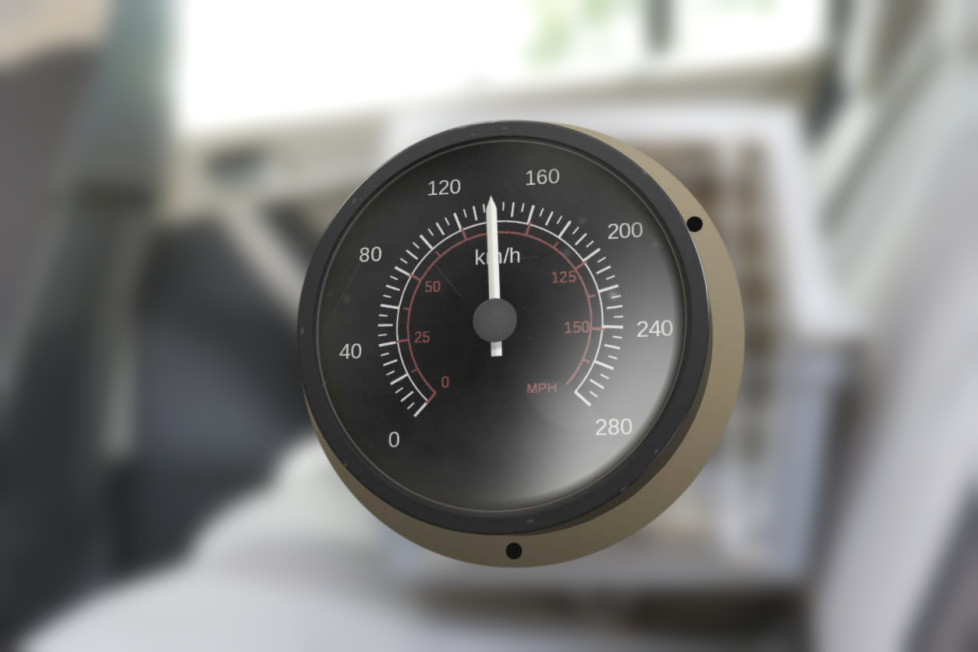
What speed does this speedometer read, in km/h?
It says 140 km/h
